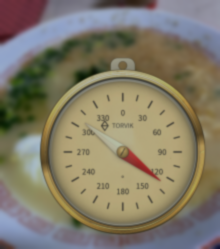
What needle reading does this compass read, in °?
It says 127.5 °
